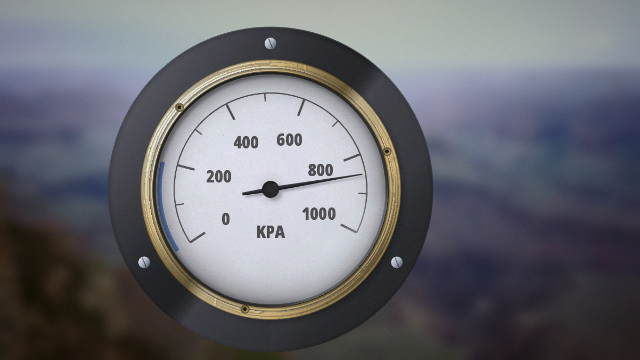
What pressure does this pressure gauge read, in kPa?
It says 850 kPa
